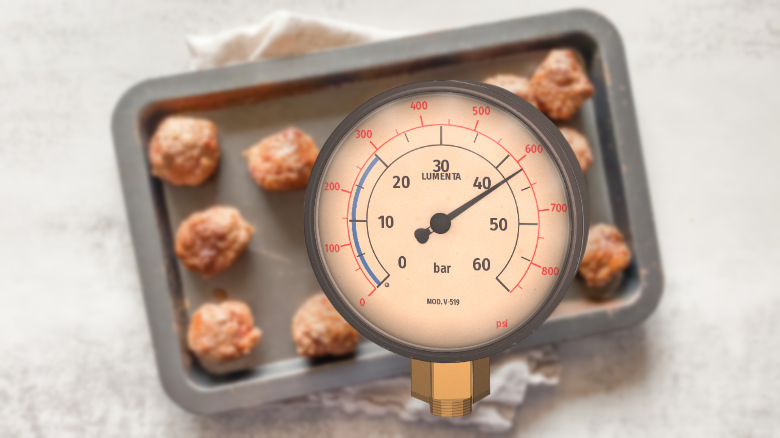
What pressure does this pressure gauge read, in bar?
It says 42.5 bar
